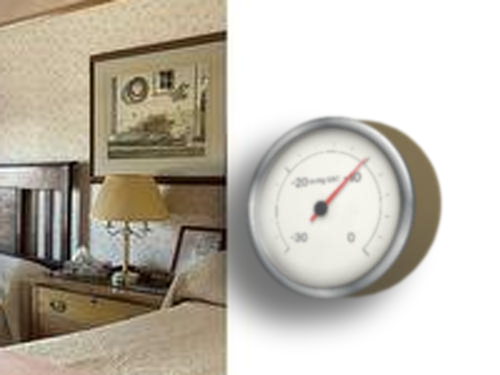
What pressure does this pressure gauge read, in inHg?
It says -10 inHg
